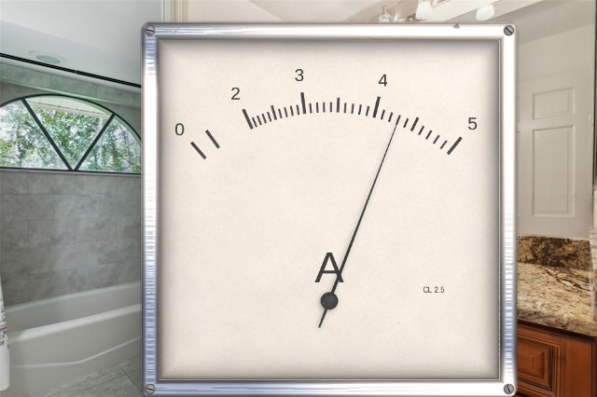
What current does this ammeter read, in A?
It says 4.3 A
